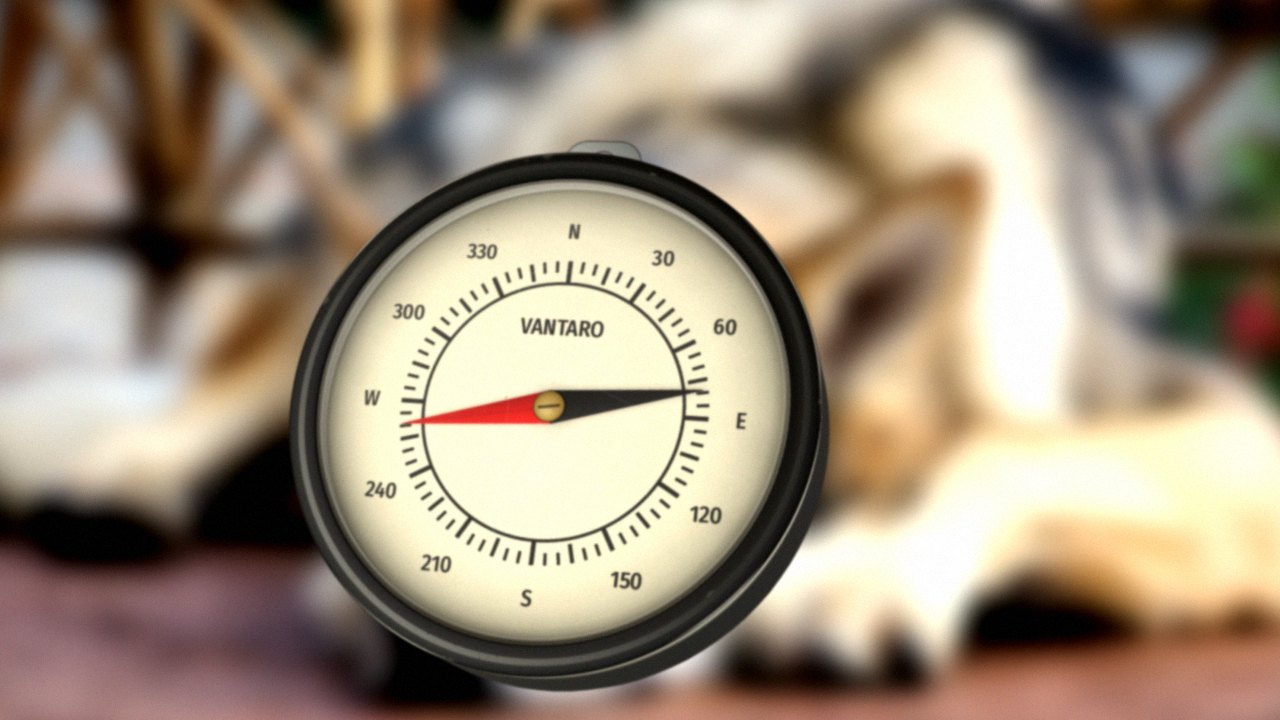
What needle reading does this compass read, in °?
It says 260 °
